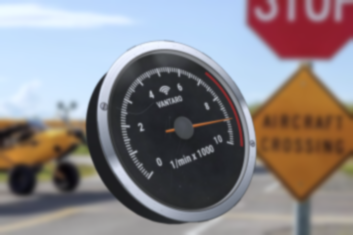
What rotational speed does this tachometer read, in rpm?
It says 9000 rpm
